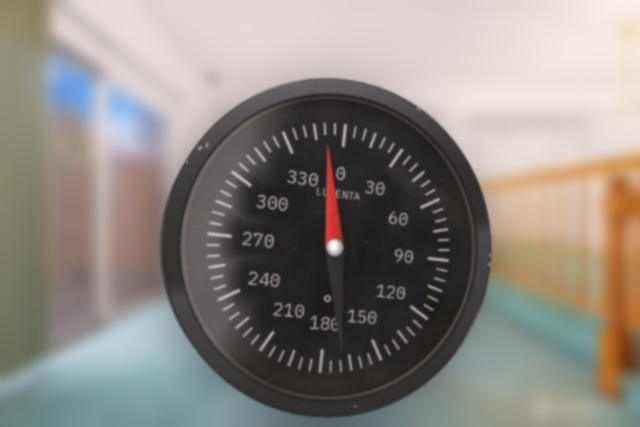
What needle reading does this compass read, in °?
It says 350 °
